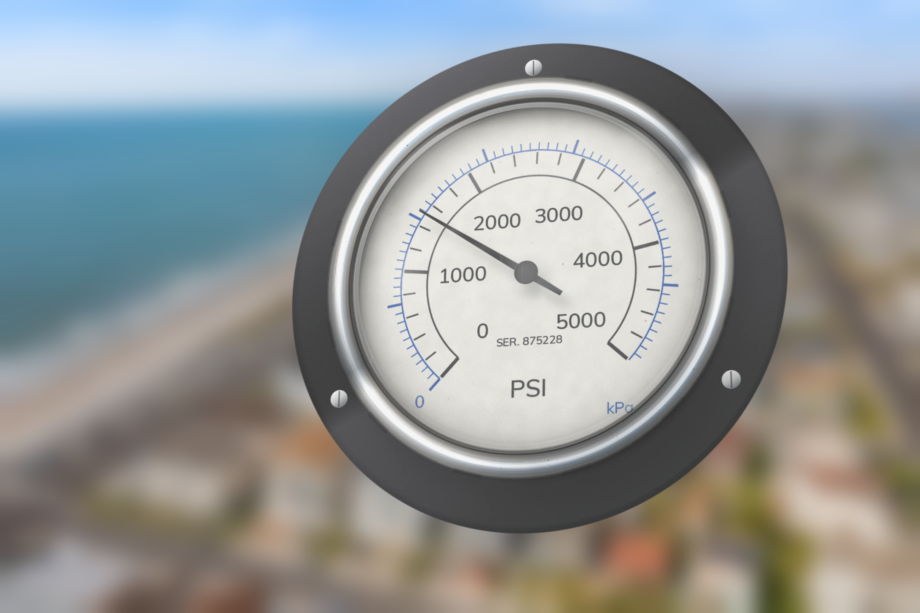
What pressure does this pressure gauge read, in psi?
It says 1500 psi
